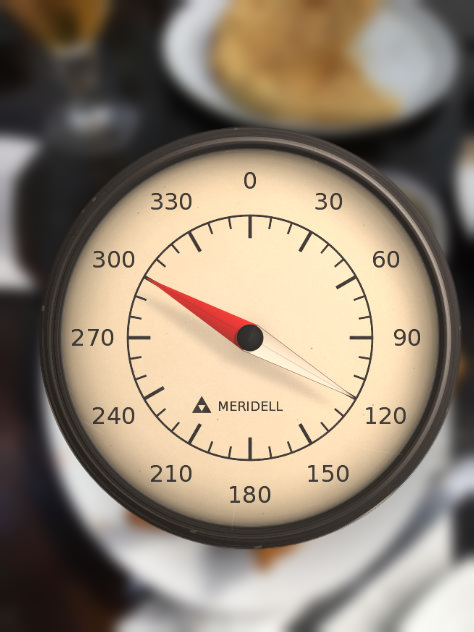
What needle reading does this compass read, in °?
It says 300 °
